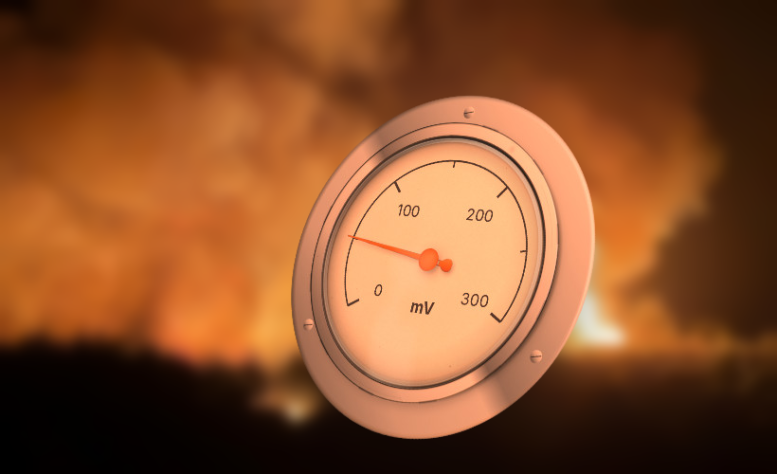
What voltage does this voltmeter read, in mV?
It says 50 mV
